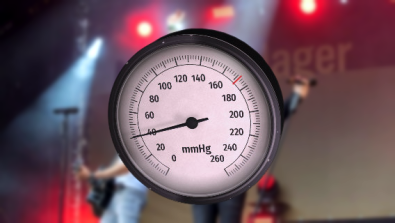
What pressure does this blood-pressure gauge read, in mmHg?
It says 40 mmHg
